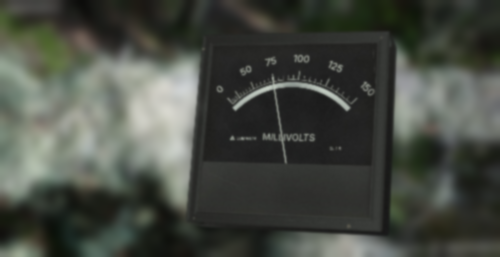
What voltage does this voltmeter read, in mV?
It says 75 mV
